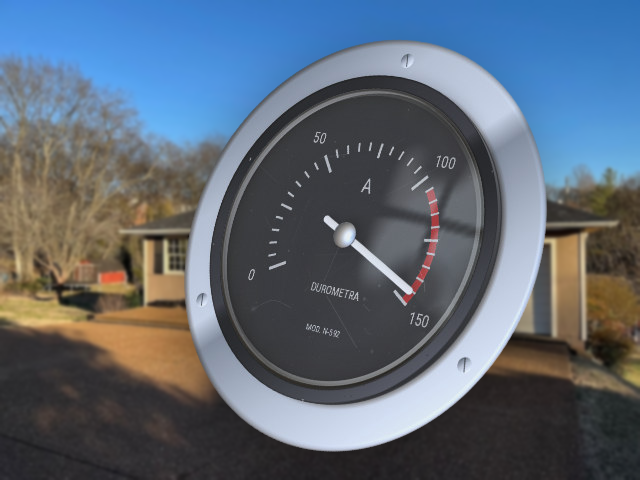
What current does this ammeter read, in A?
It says 145 A
